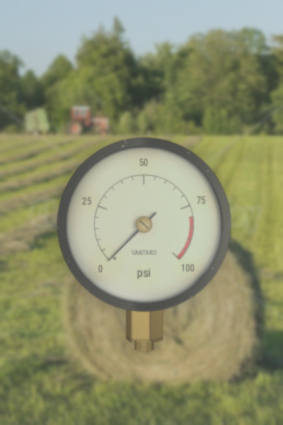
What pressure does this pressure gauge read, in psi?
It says 0 psi
